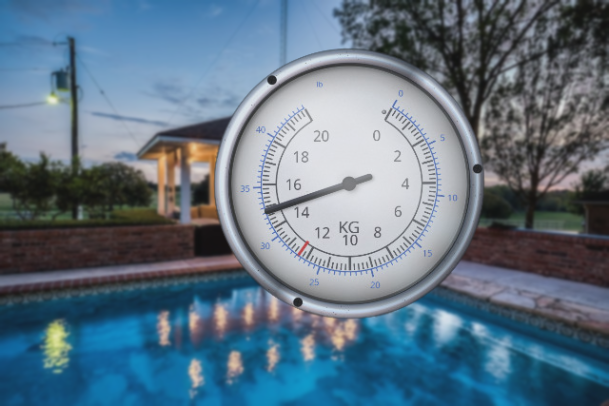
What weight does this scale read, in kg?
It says 14.8 kg
